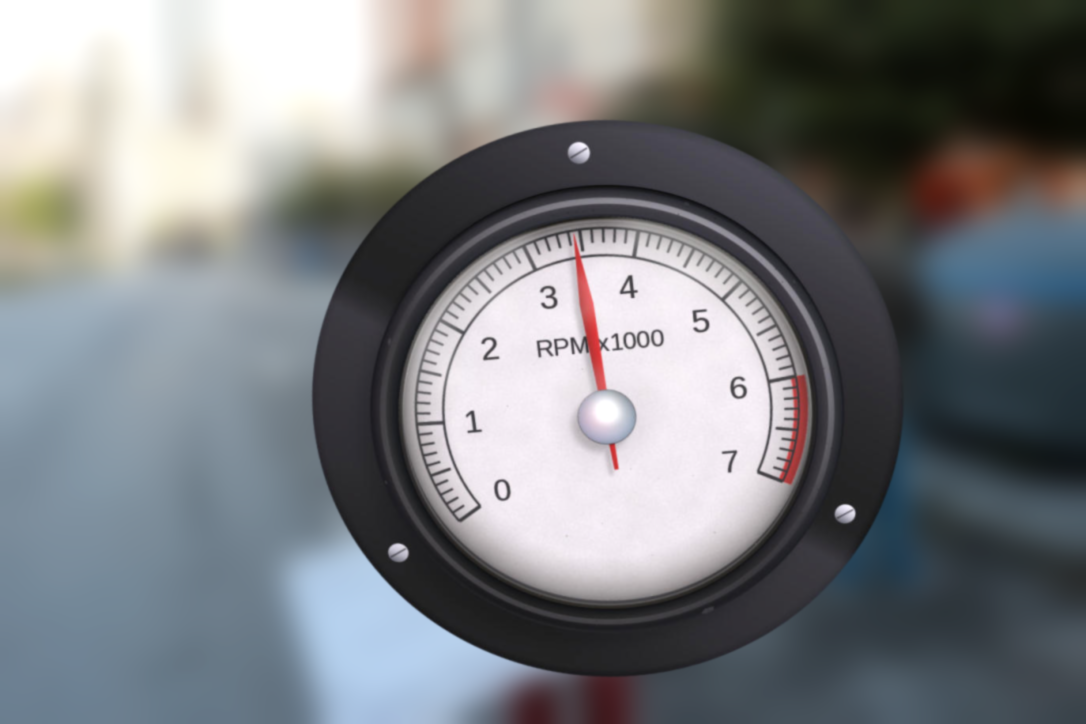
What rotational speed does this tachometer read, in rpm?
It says 3450 rpm
